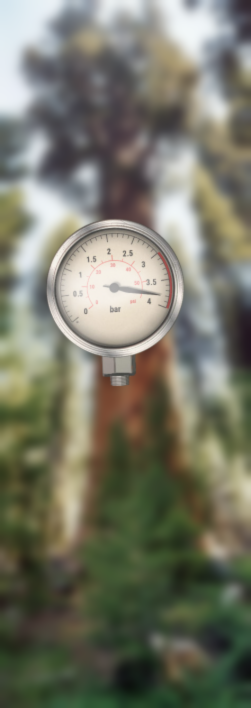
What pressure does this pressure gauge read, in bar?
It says 3.8 bar
